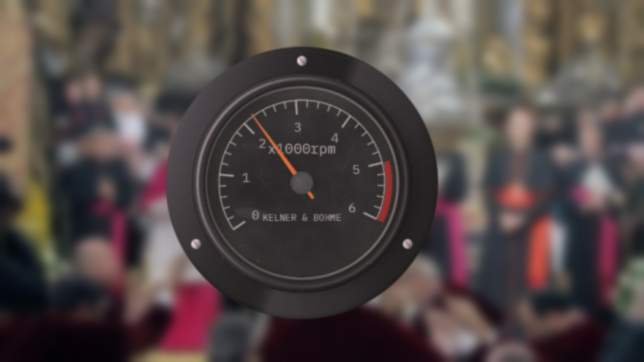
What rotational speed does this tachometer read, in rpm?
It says 2200 rpm
